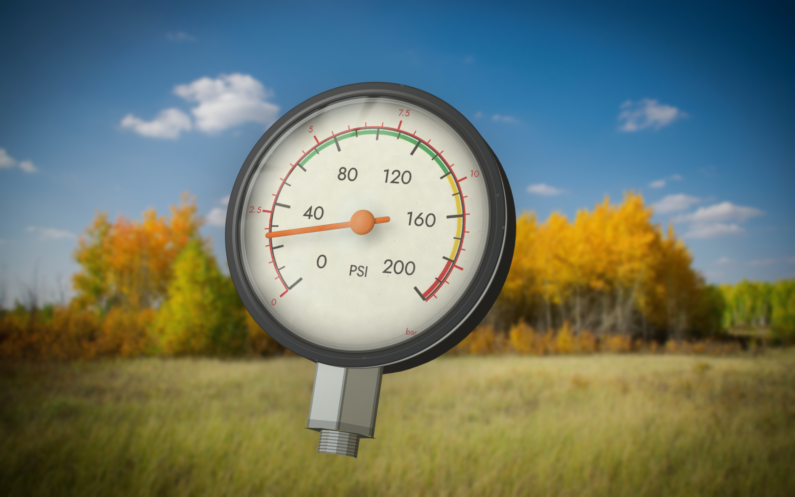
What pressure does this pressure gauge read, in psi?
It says 25 psi
